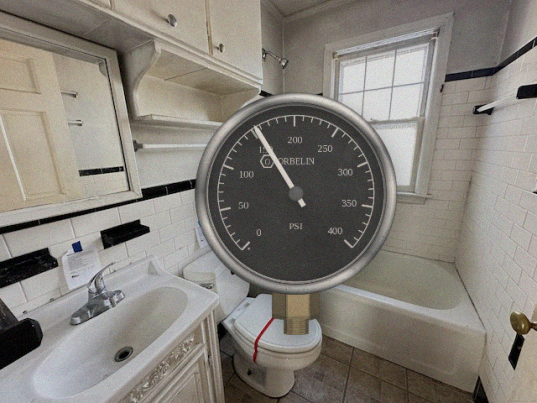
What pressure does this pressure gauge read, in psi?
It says 155 psi
